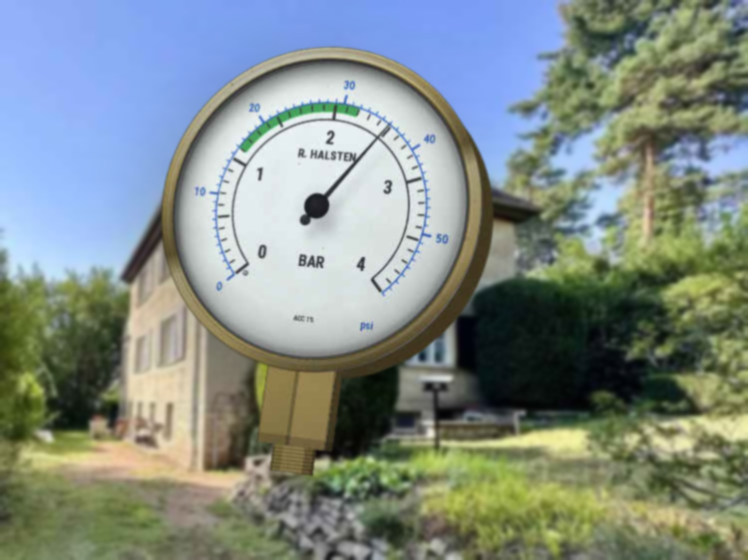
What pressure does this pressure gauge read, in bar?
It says 2.5 bar
